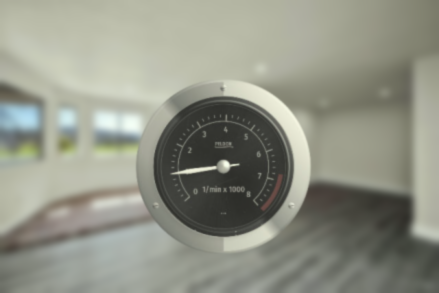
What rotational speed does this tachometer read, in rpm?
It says 1000 rpm
